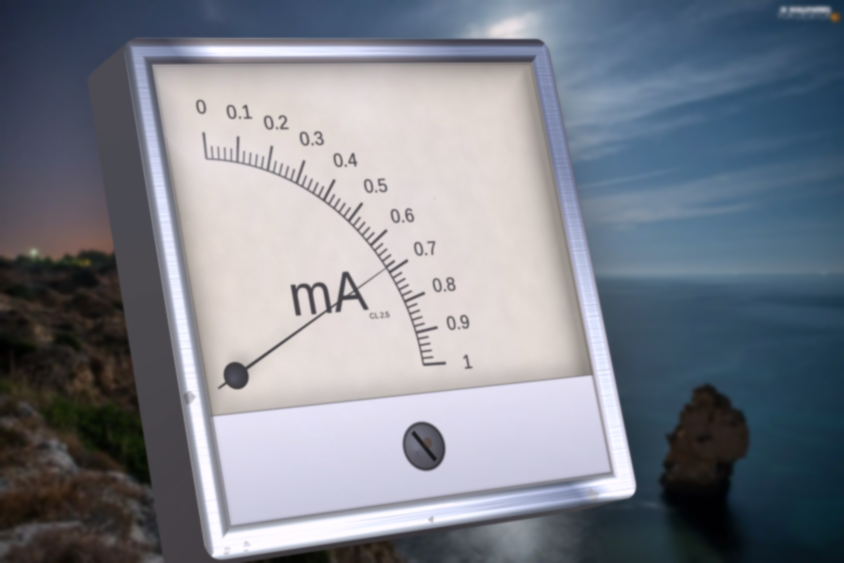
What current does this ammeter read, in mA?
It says 0.68 mA
